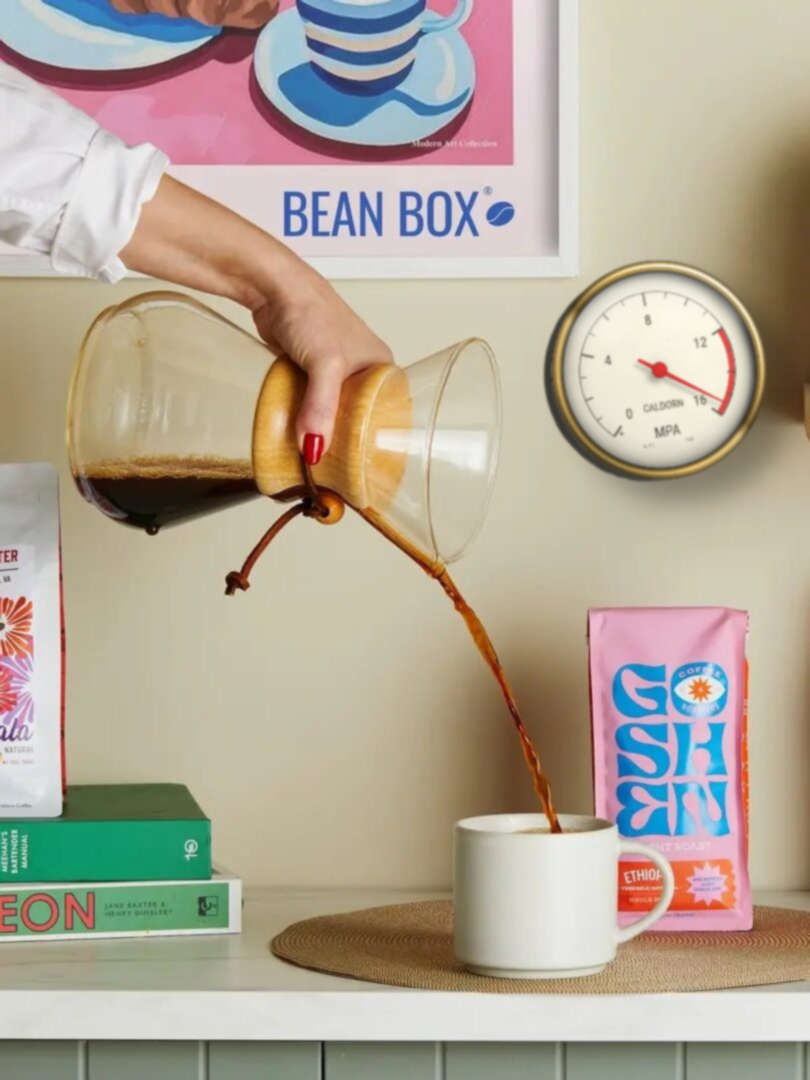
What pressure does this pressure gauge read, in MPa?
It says 15.5 MPa
